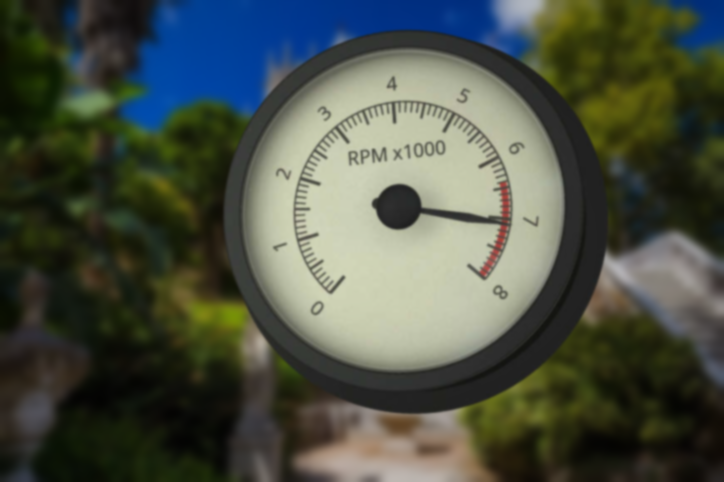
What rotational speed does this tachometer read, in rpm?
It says 7100 rpm
